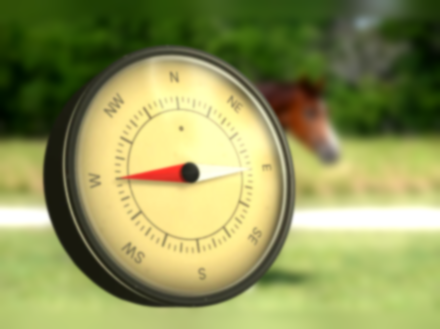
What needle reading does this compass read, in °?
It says 270 °
